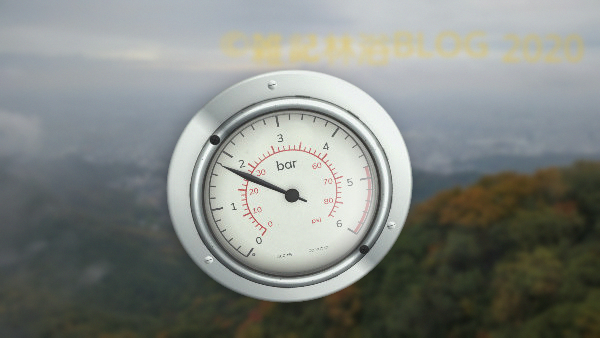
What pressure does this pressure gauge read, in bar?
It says 1.8 bar
